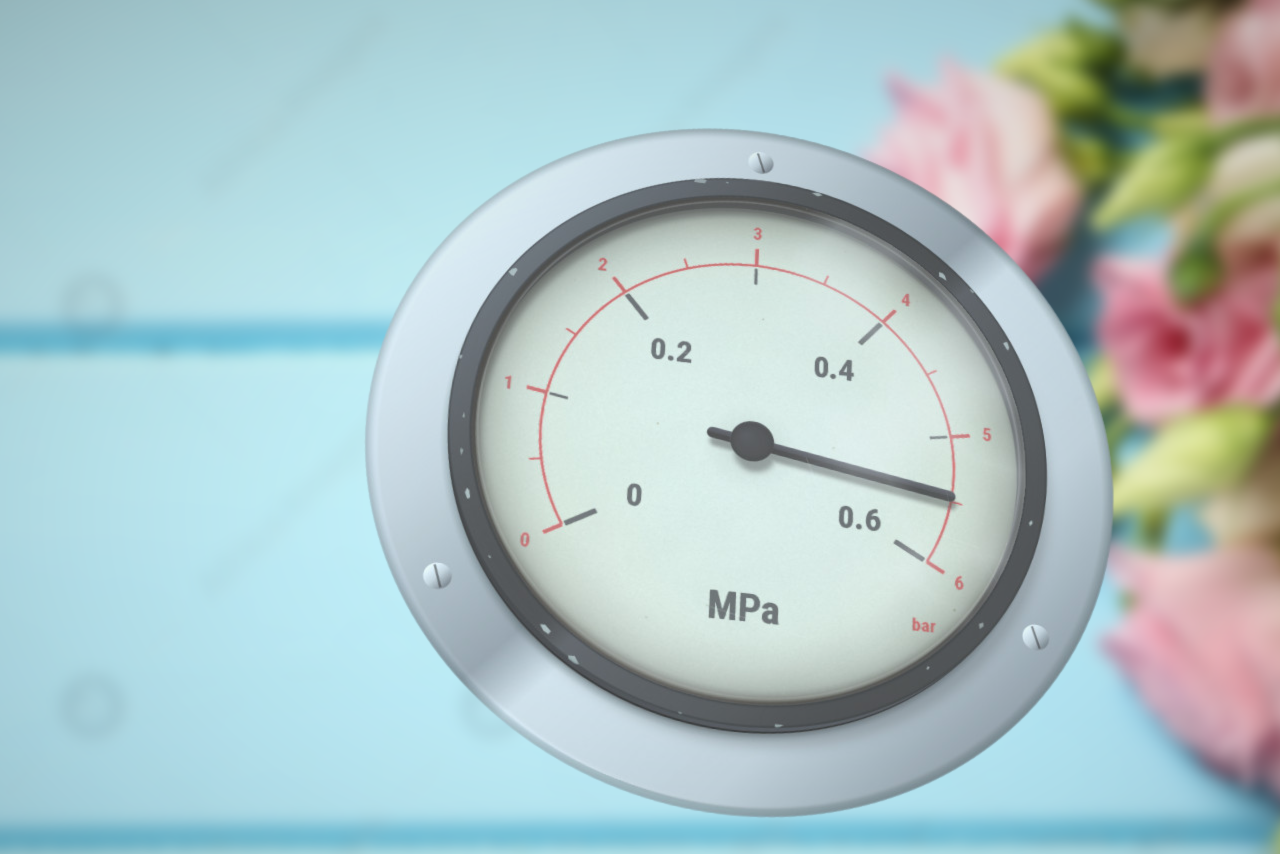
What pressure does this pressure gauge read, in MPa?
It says 0.55 MPa
